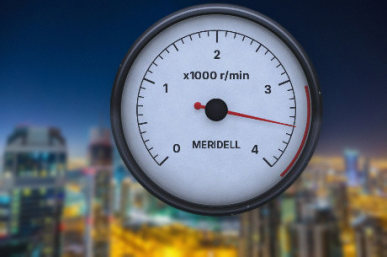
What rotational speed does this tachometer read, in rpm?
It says 3500 rpm
